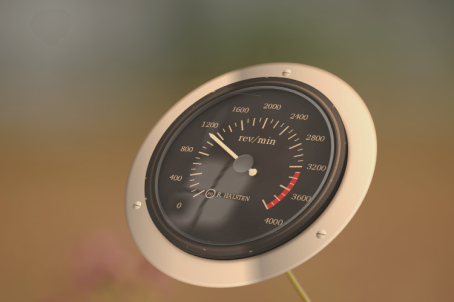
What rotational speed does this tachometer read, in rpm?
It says 1100 rpm
